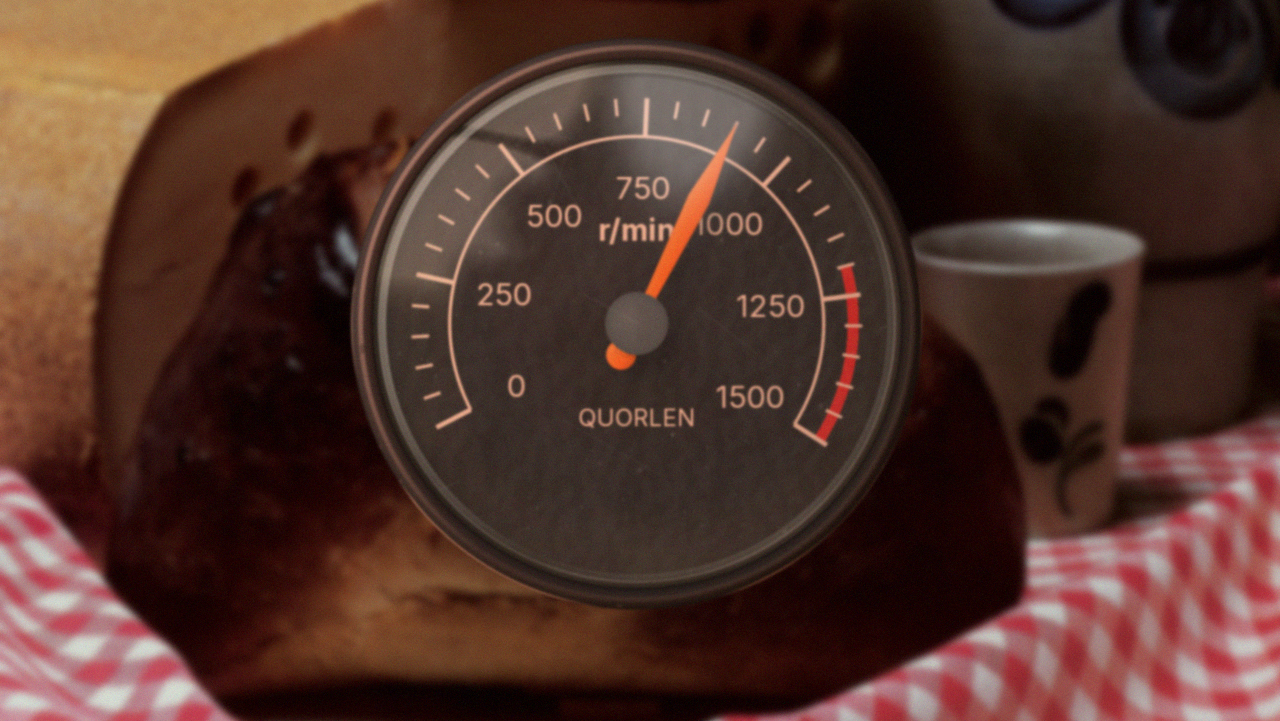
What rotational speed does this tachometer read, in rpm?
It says 900 rpm
